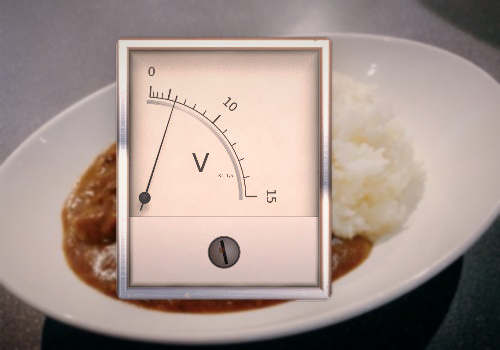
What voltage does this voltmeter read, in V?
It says 6 V
